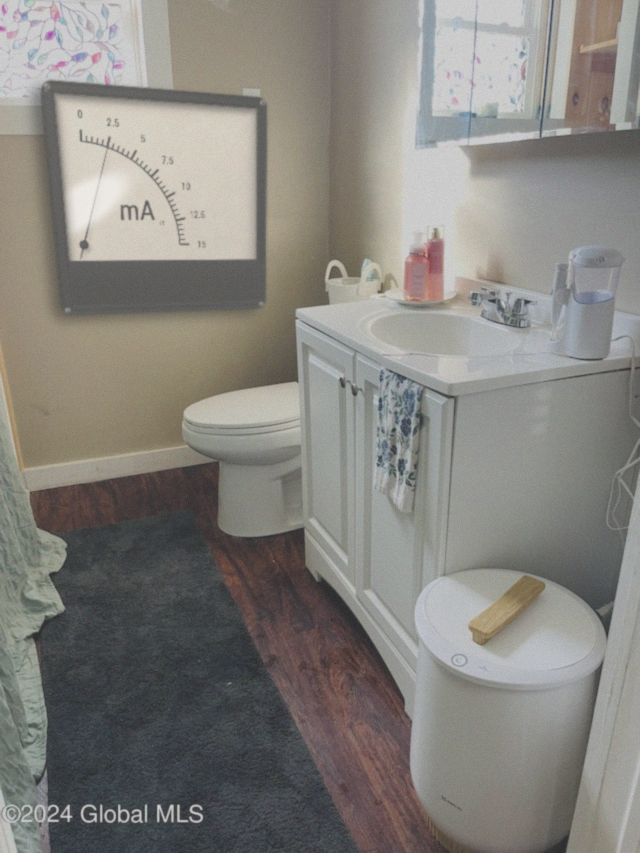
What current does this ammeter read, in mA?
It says 2.5 mA
